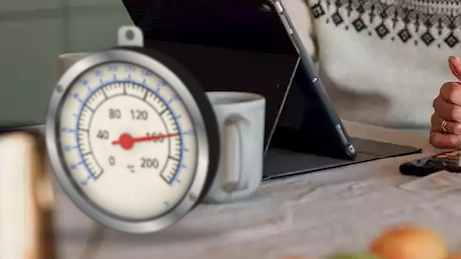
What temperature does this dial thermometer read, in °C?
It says 160 °C
